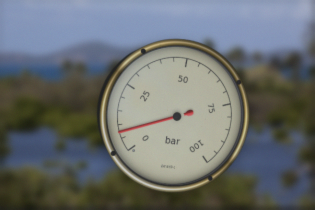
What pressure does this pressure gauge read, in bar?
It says 7.5 bar
